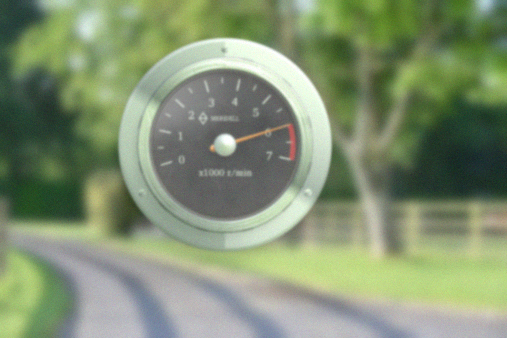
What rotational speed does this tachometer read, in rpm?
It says 6000 rpm
